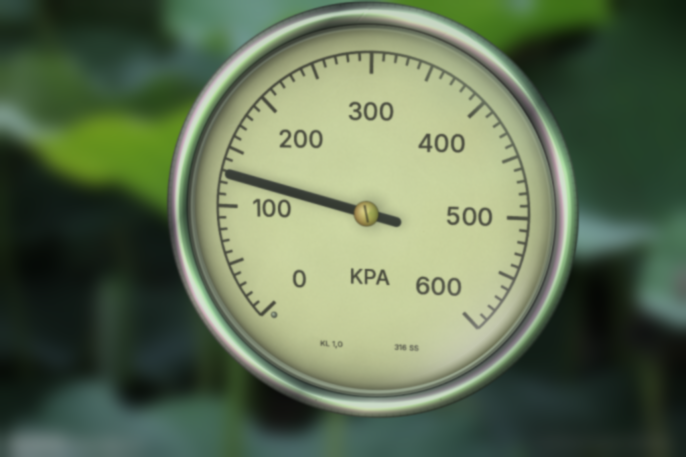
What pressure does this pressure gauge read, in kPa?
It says 130 kPa
